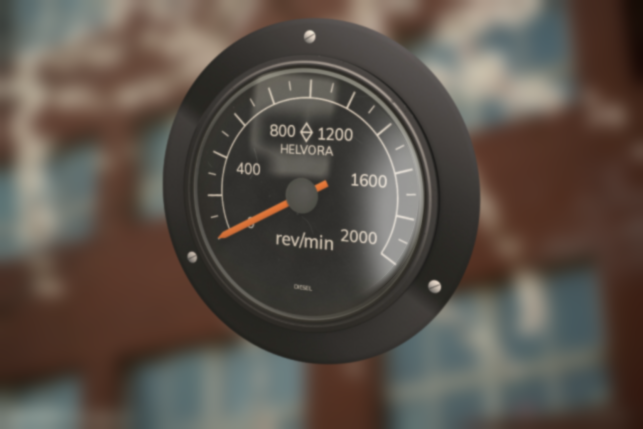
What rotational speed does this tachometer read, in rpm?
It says 0 rpm
